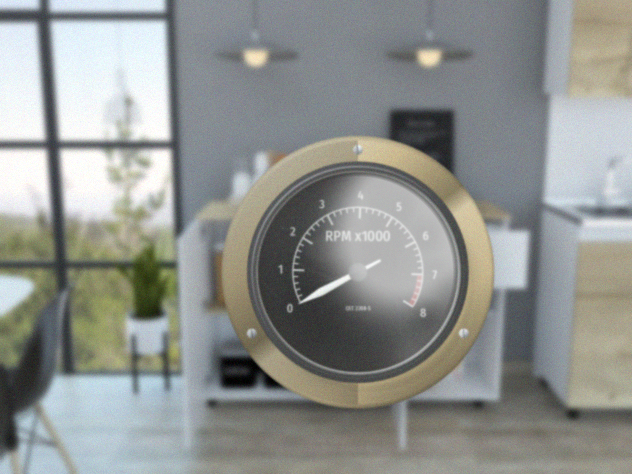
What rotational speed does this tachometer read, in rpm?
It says 0 rpm
